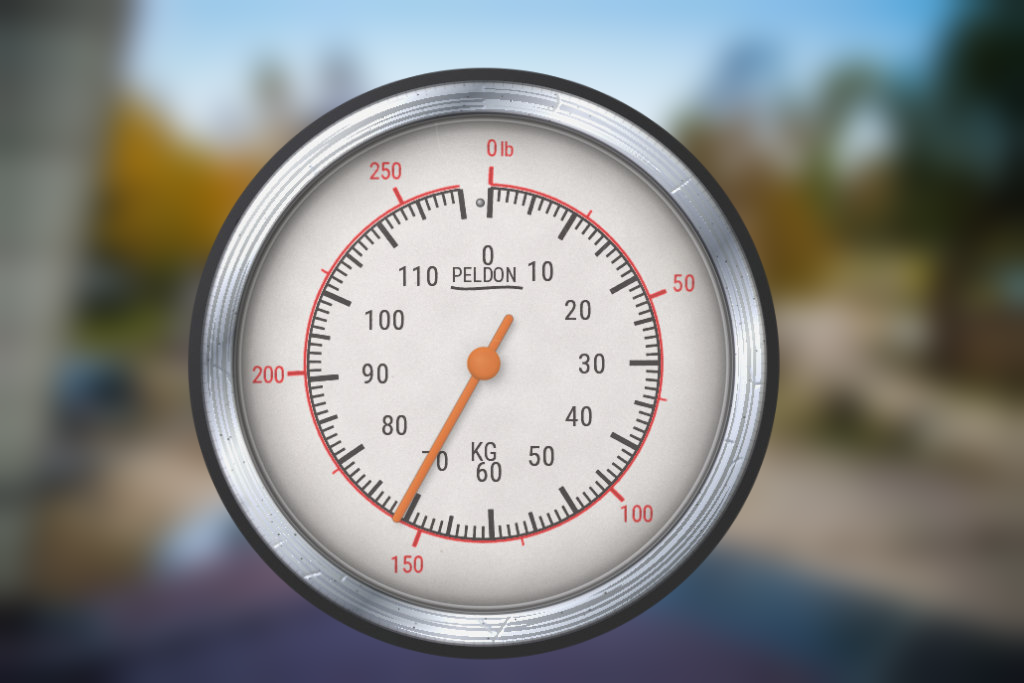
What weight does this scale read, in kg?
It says 71 kg
